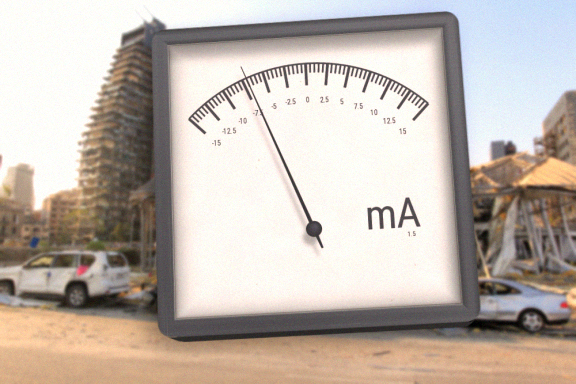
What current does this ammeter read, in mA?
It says -7 mA
